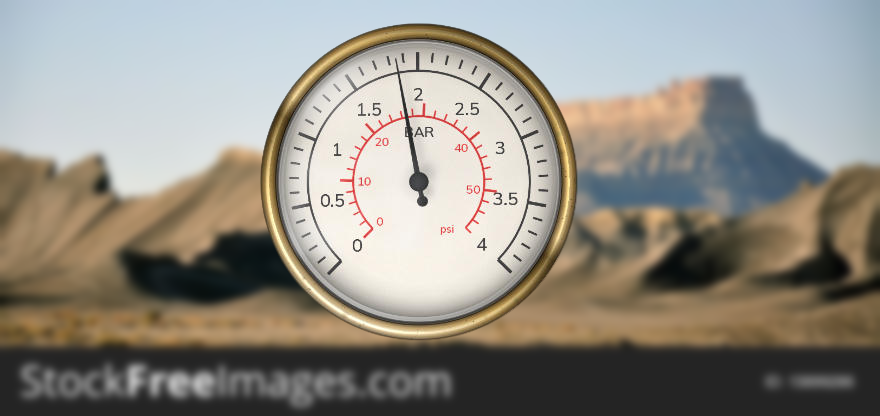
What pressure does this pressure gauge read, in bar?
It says 1.85 bar
